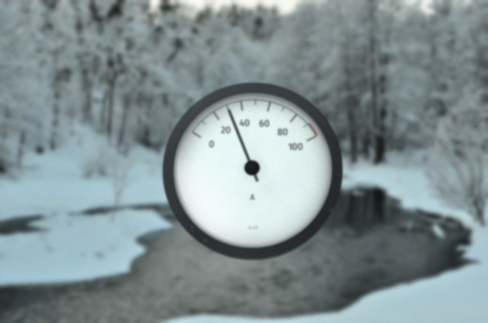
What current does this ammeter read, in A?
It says 30 A
